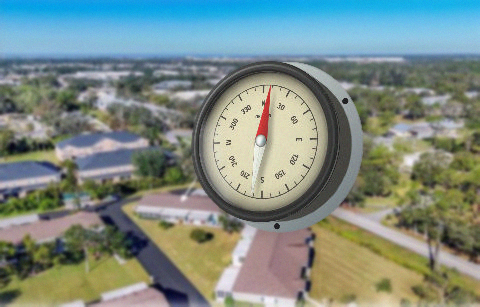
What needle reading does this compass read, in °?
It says 10 °
